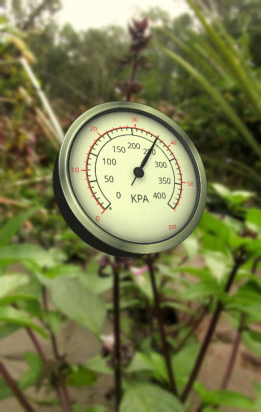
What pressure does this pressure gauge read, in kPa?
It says 250 kPa
